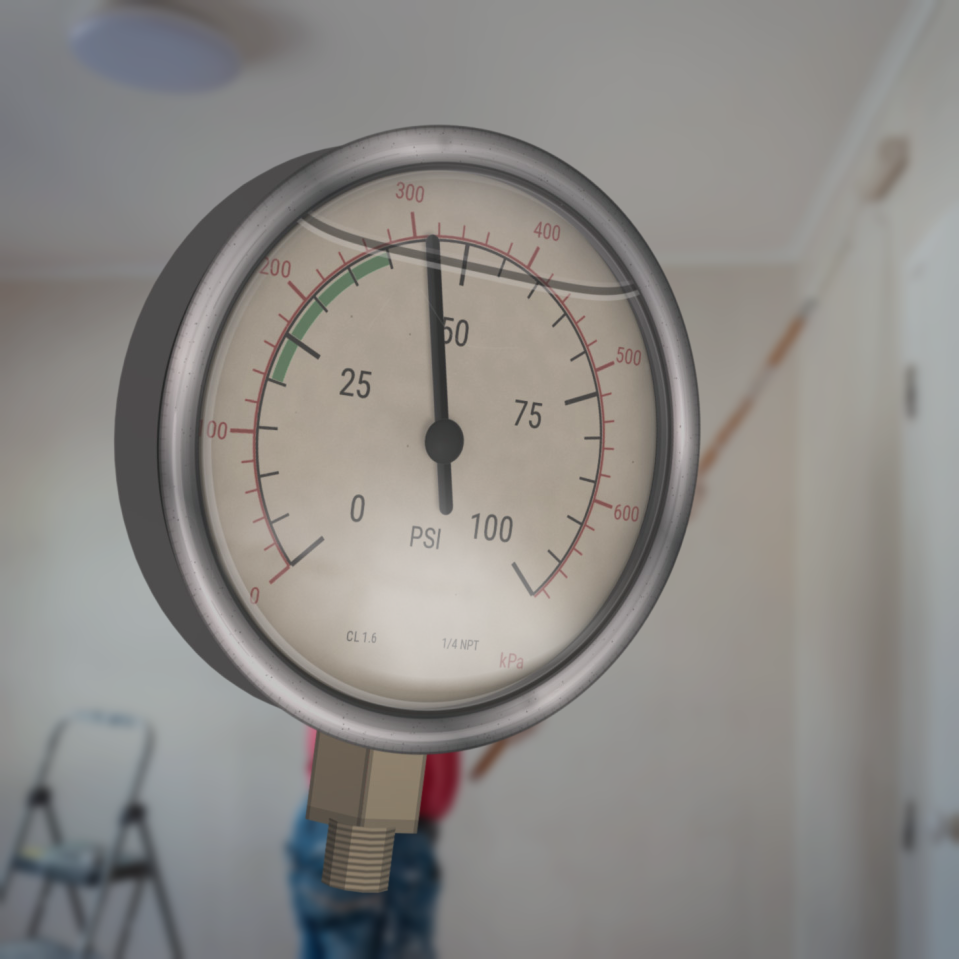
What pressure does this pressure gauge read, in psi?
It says 45 psi
